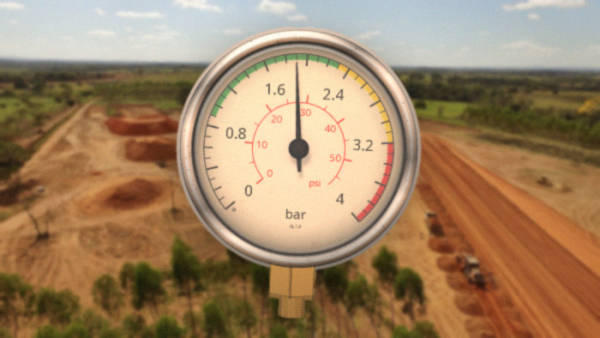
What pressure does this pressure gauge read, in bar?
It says 1.9 bar
